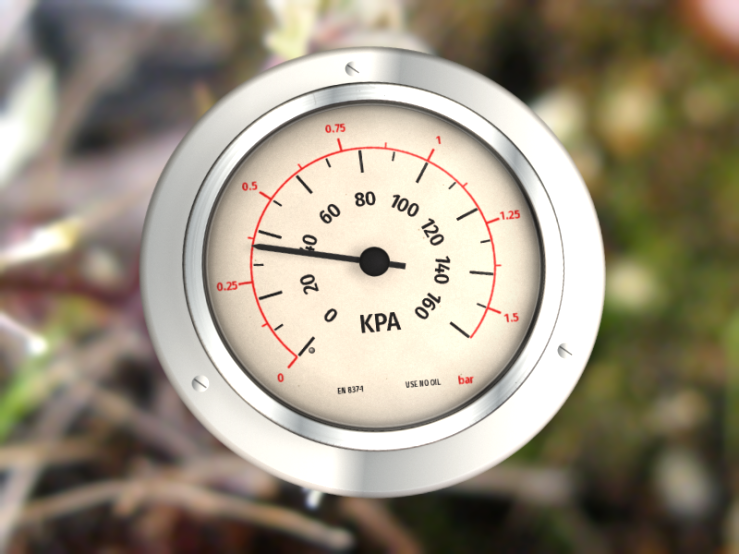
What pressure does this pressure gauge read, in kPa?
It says 35 kPa
